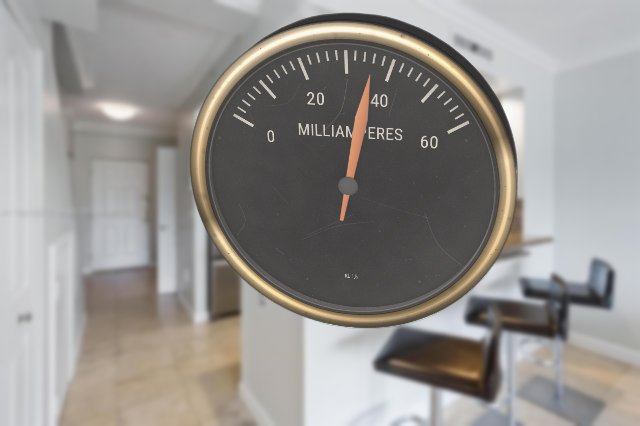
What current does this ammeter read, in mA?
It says 36 mA
